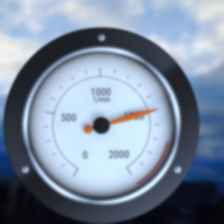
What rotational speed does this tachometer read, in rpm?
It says 1500 rpm
